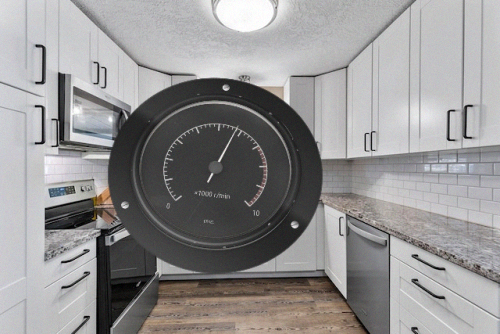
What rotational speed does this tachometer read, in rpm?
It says 5800 rpm
